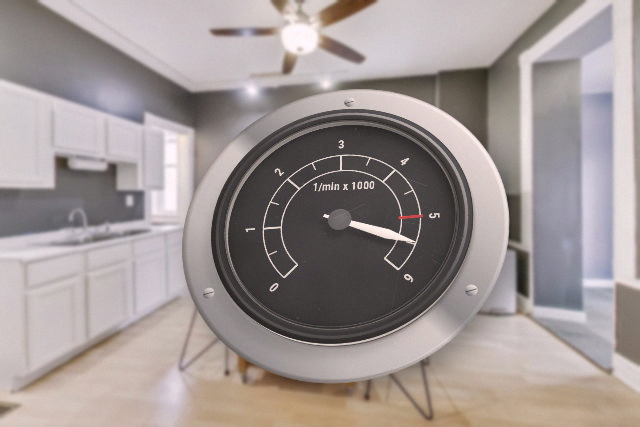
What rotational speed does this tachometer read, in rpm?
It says 5500 rpm
